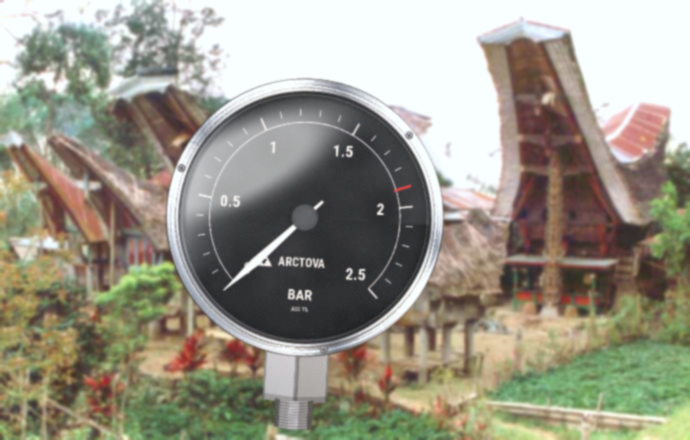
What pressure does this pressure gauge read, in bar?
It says 0 bar
